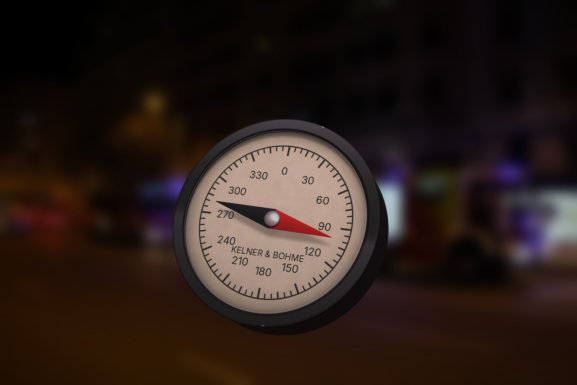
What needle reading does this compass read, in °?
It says 100 °
